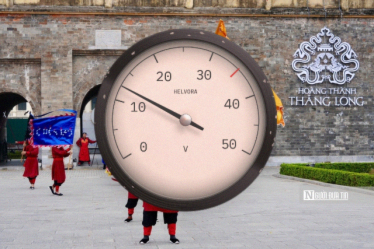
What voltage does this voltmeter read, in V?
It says 12.5 V
